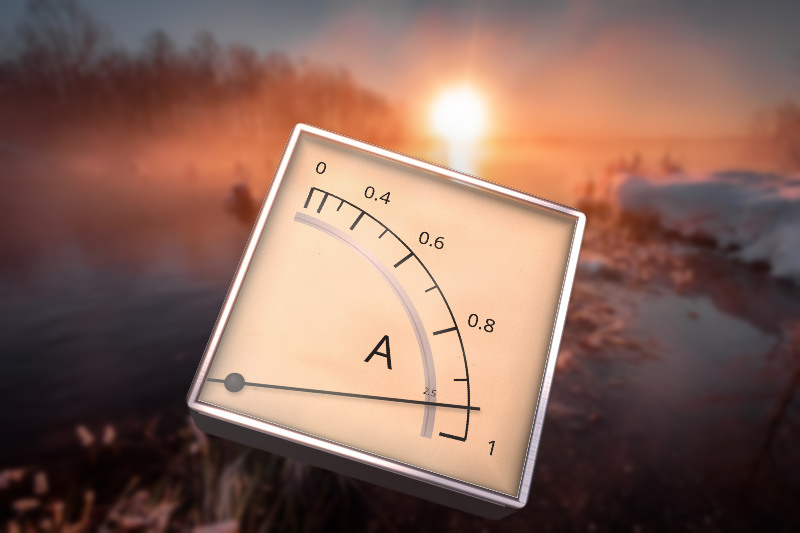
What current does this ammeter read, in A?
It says 0.95 A
